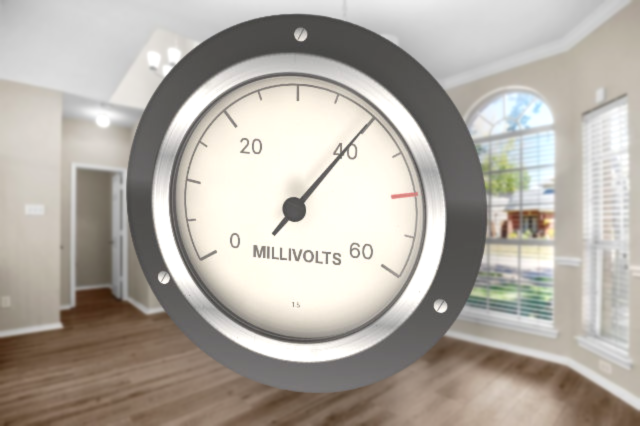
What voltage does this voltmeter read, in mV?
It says 40 mV
